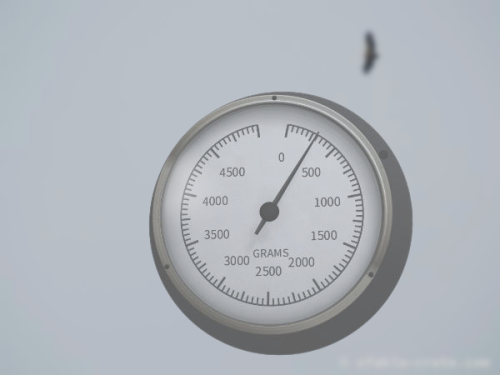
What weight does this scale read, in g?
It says 300 g
